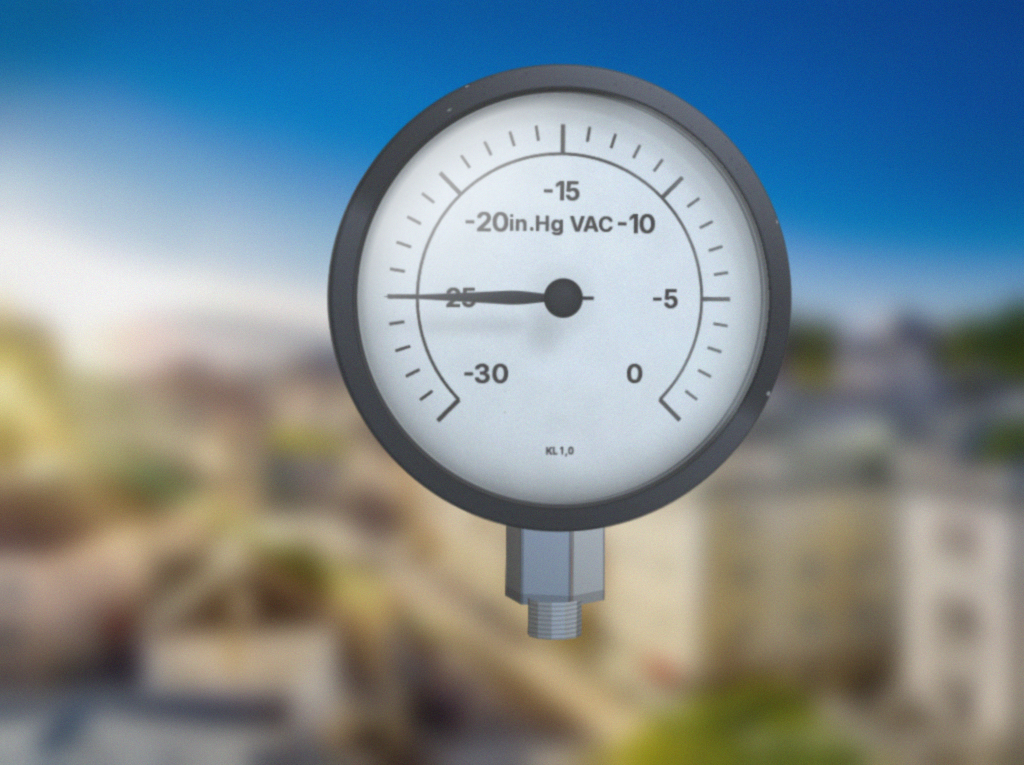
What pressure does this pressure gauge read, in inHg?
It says -25 inHg
